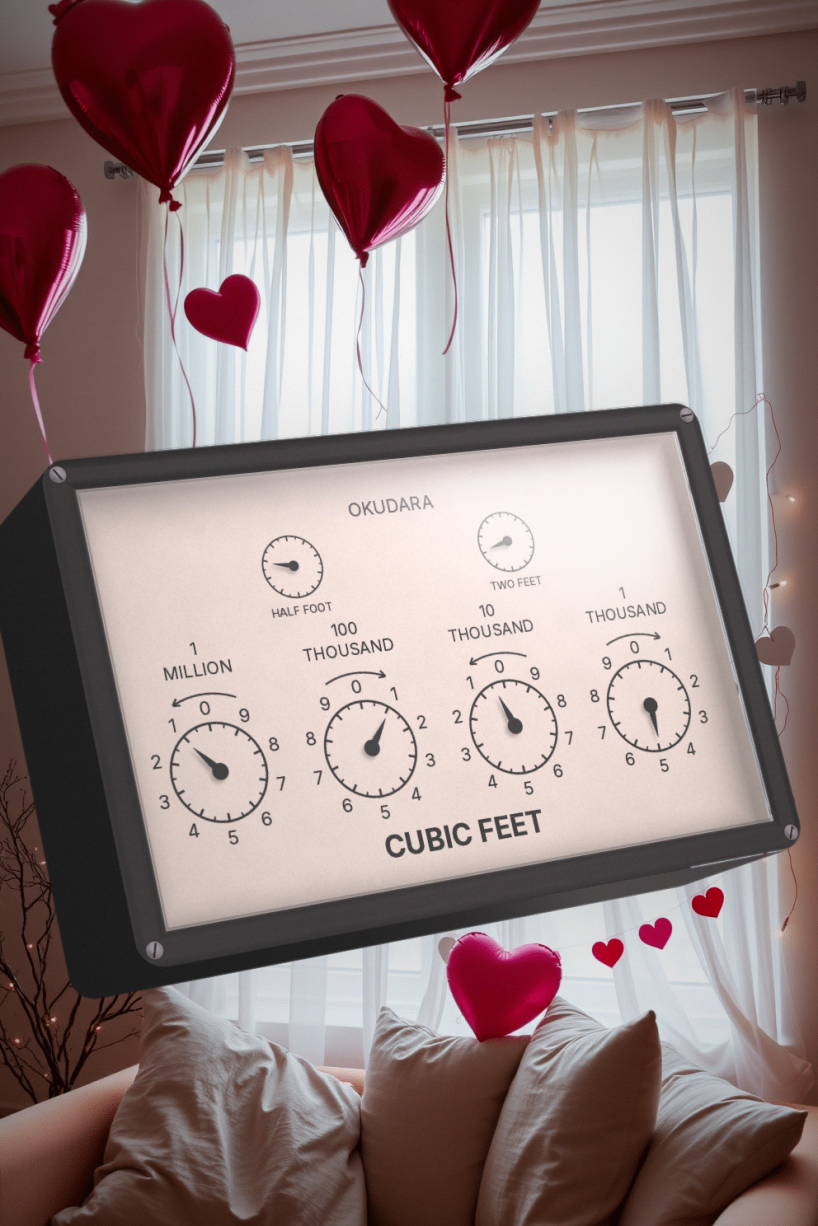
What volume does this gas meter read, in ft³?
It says 110500 ft³
